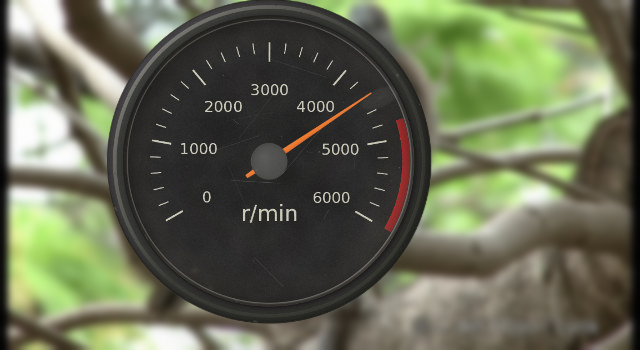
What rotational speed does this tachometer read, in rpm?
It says 4400 rpm
